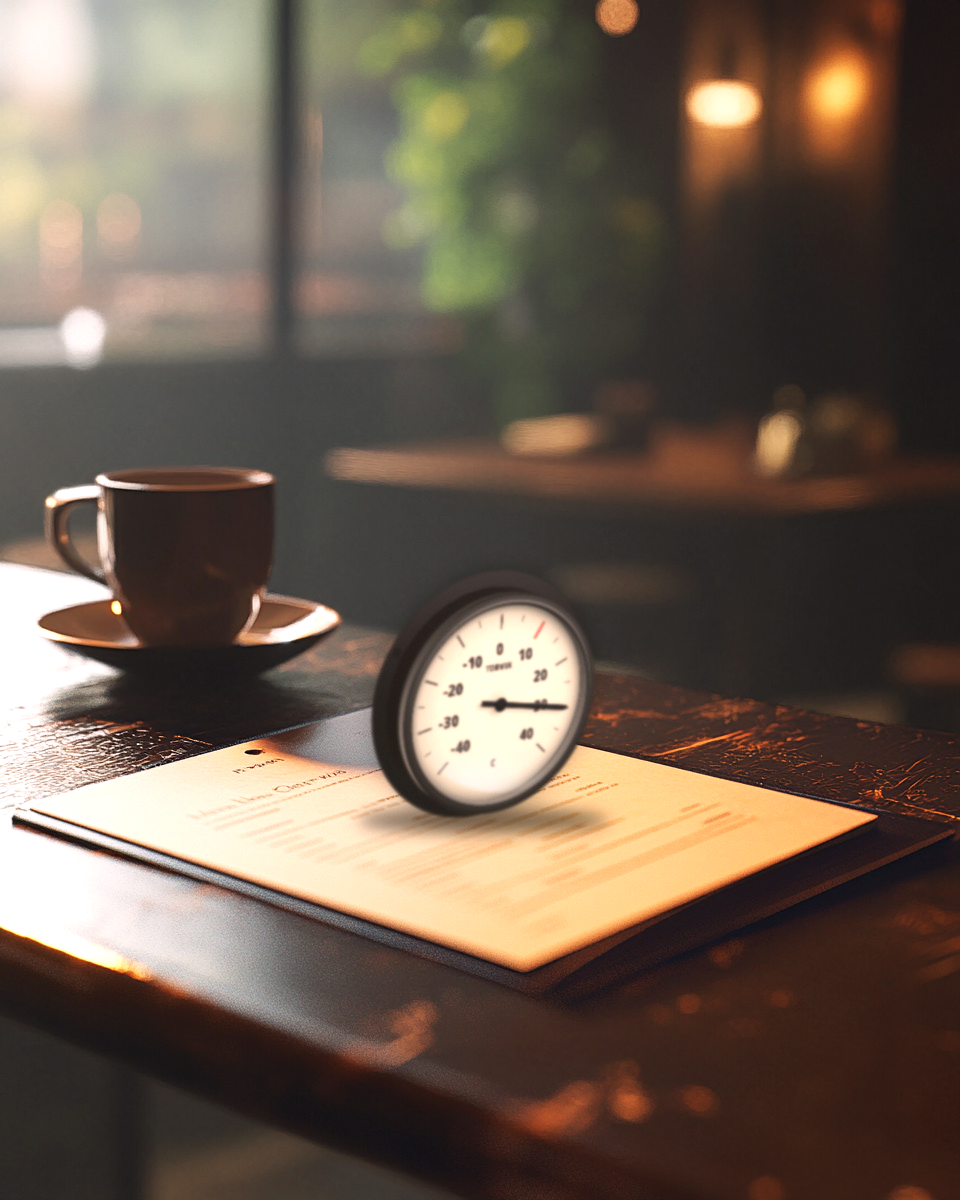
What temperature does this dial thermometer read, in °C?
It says 30 °C
